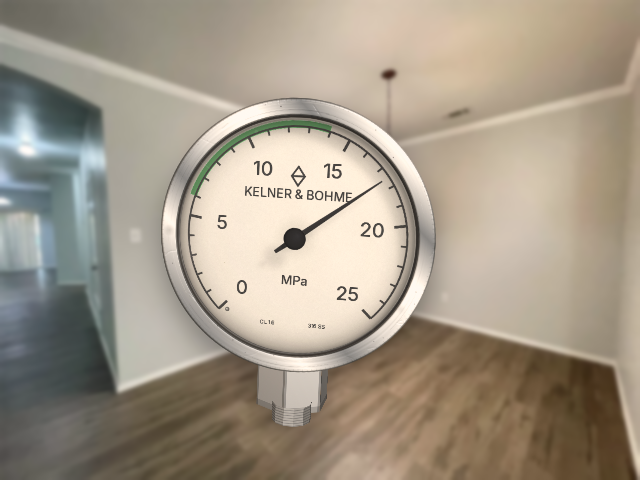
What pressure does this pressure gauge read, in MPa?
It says 17.5 MPa
